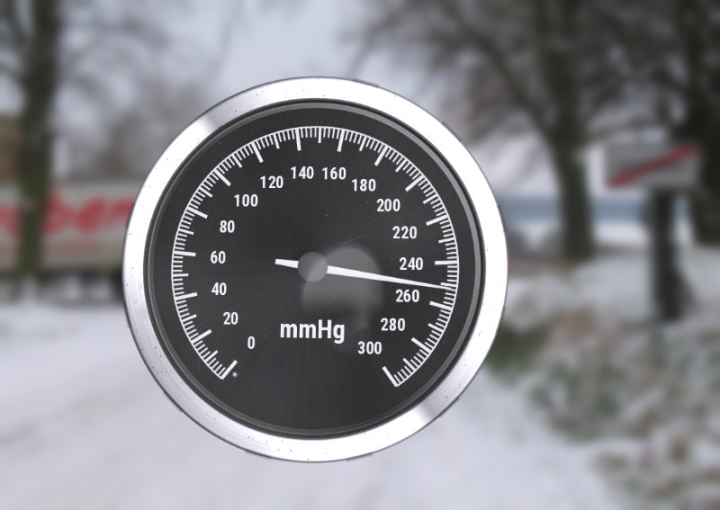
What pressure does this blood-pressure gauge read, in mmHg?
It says 252 mmHg
